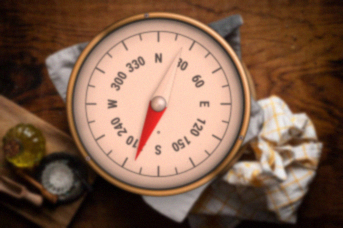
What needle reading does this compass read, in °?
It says 202.5 °
